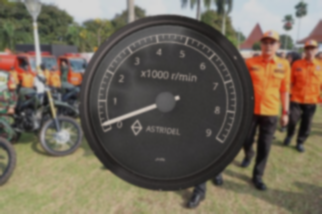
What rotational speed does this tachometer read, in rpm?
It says 200 rpm
